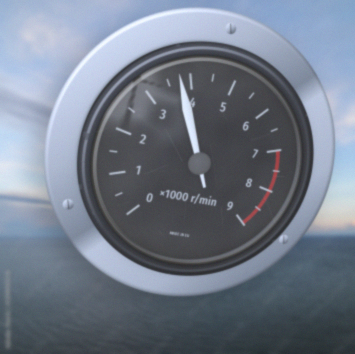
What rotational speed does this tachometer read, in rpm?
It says 3750 rpm
